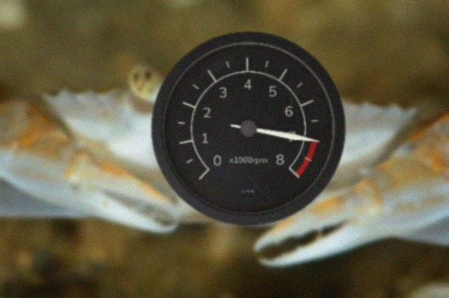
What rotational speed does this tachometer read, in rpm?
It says 7000 rpm
